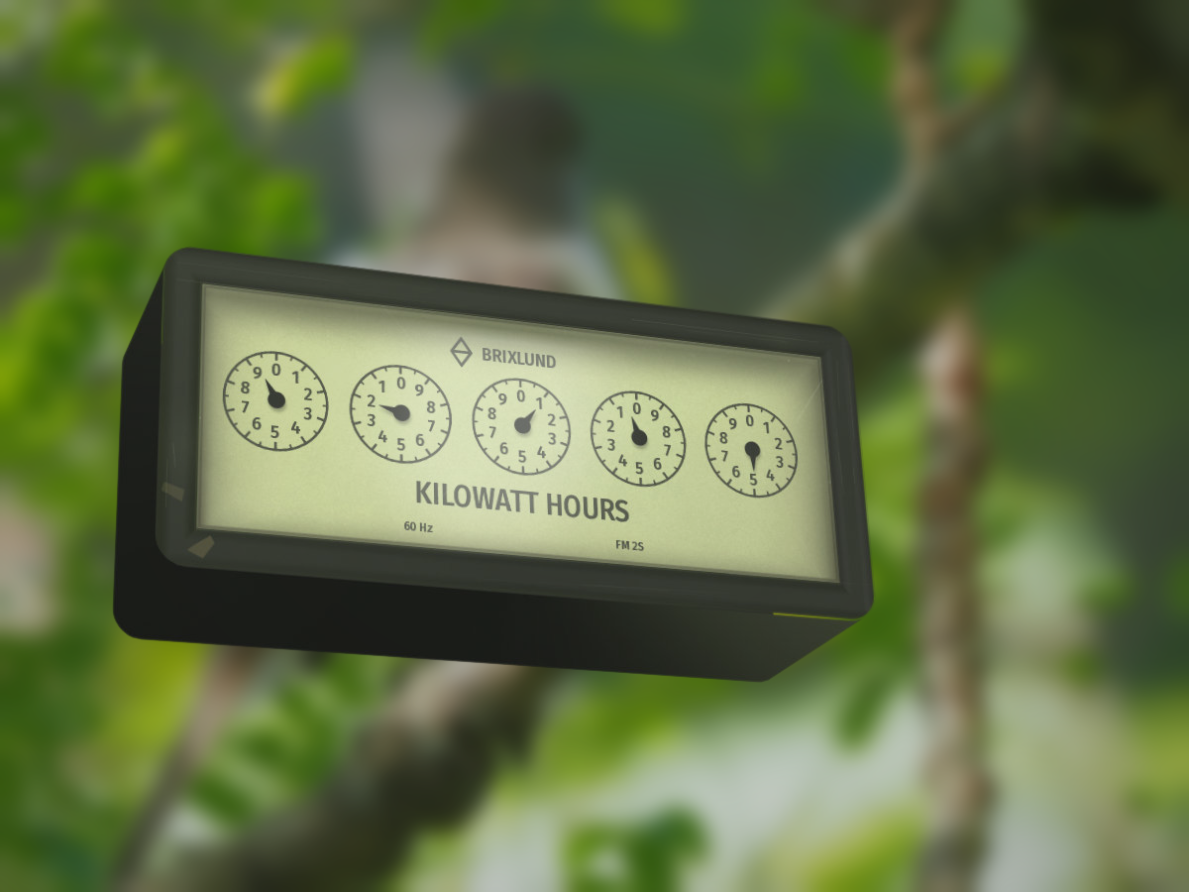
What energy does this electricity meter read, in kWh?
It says 92105 kWh
